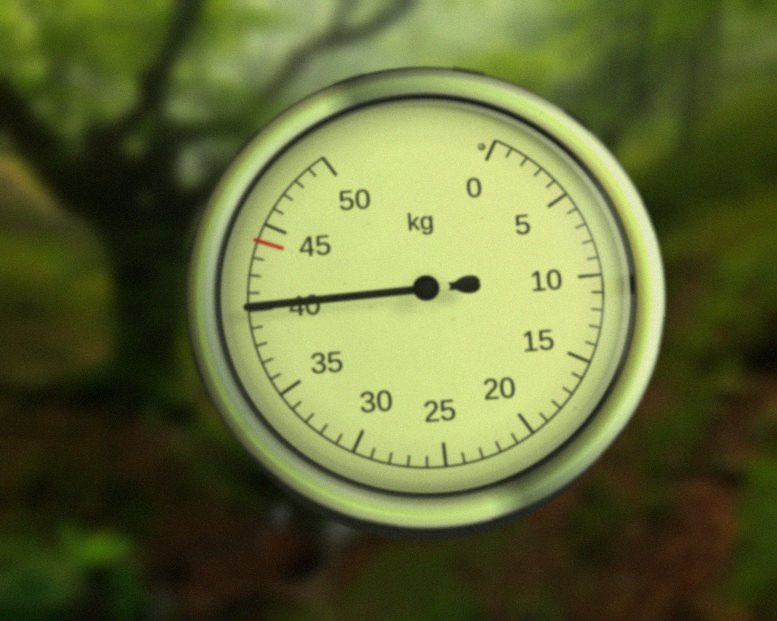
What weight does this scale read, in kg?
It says 40 kg
